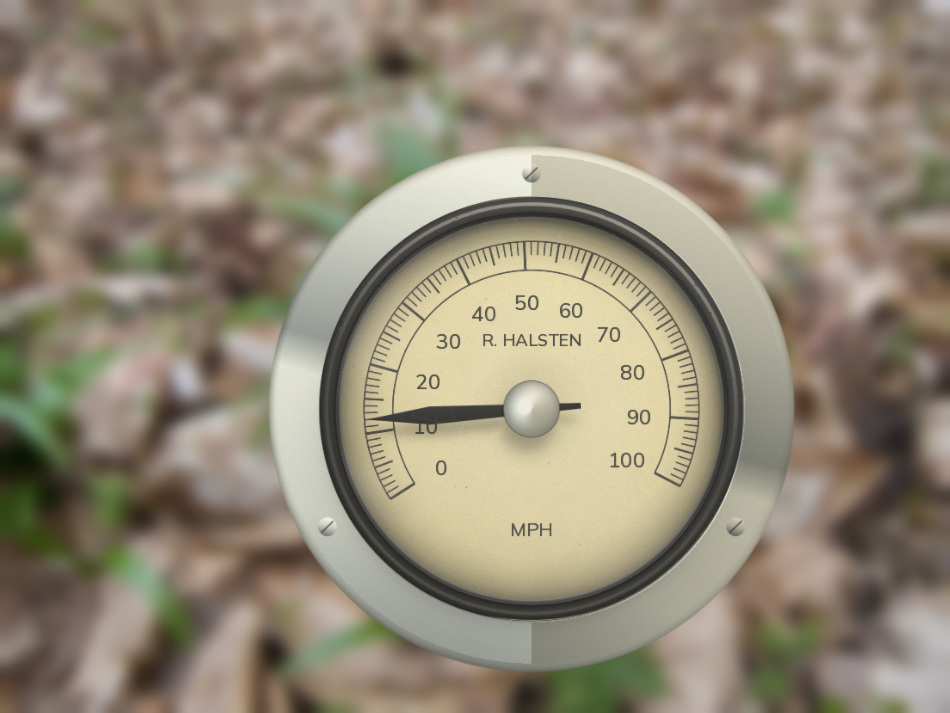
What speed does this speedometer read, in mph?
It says 12 mph
